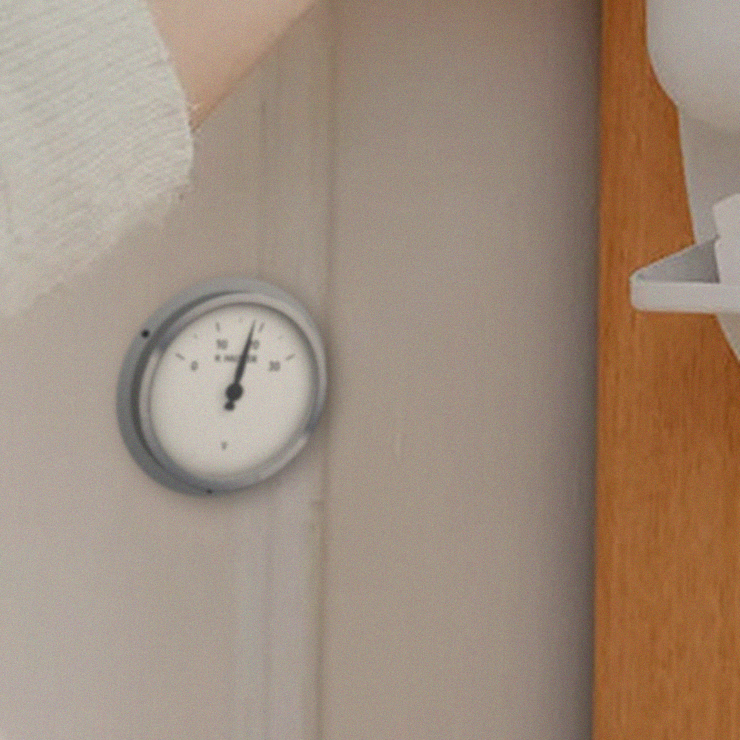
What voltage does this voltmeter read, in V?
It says 17.5 V
